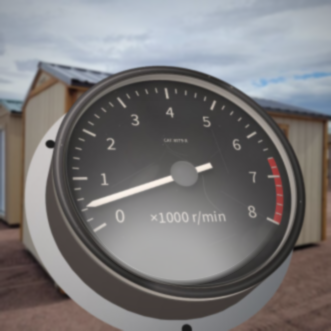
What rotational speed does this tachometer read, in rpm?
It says 400 rpm
